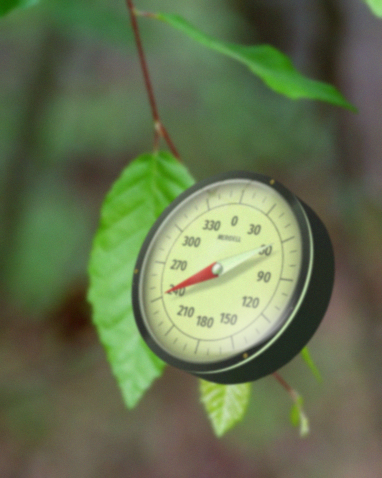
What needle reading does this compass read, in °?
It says 240 °
